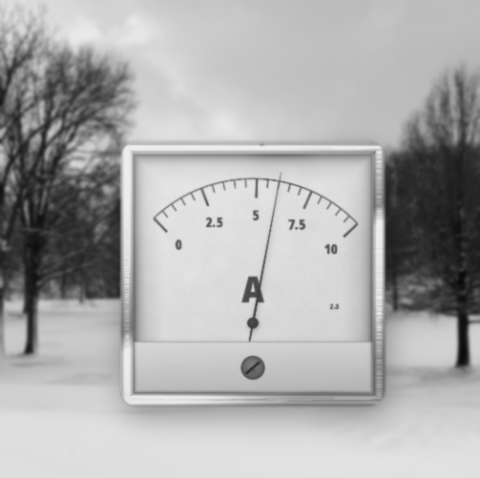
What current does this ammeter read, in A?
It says 6 A
